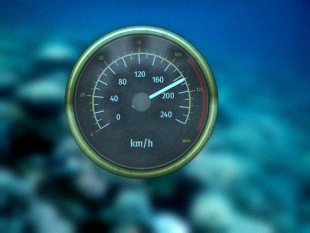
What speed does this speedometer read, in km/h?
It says 185 km/h
